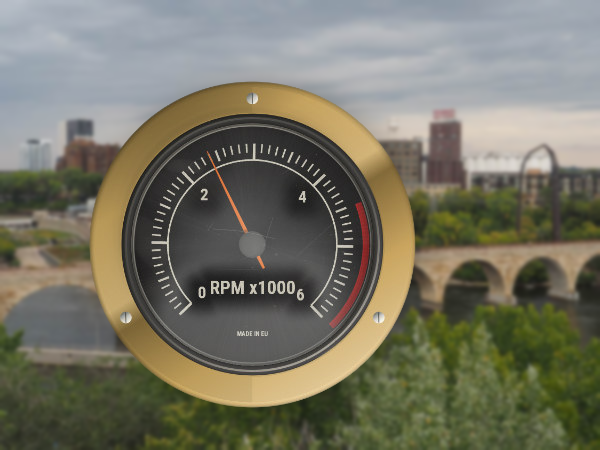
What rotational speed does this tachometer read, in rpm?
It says 2400 rpm
